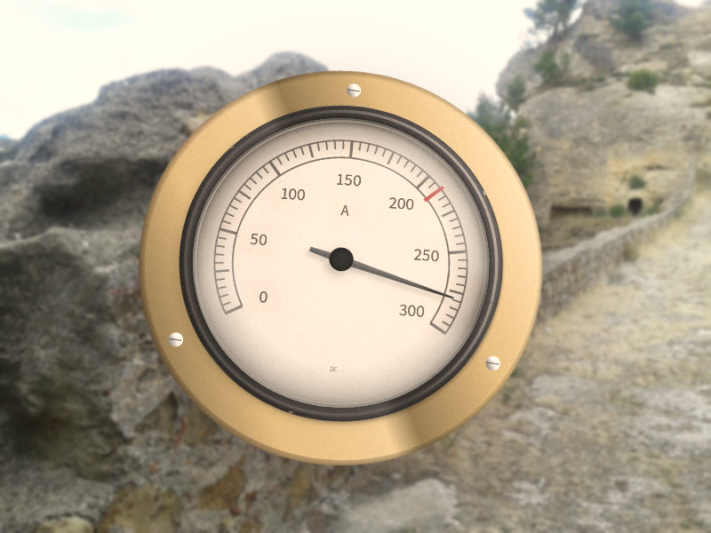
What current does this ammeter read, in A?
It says 280 A
